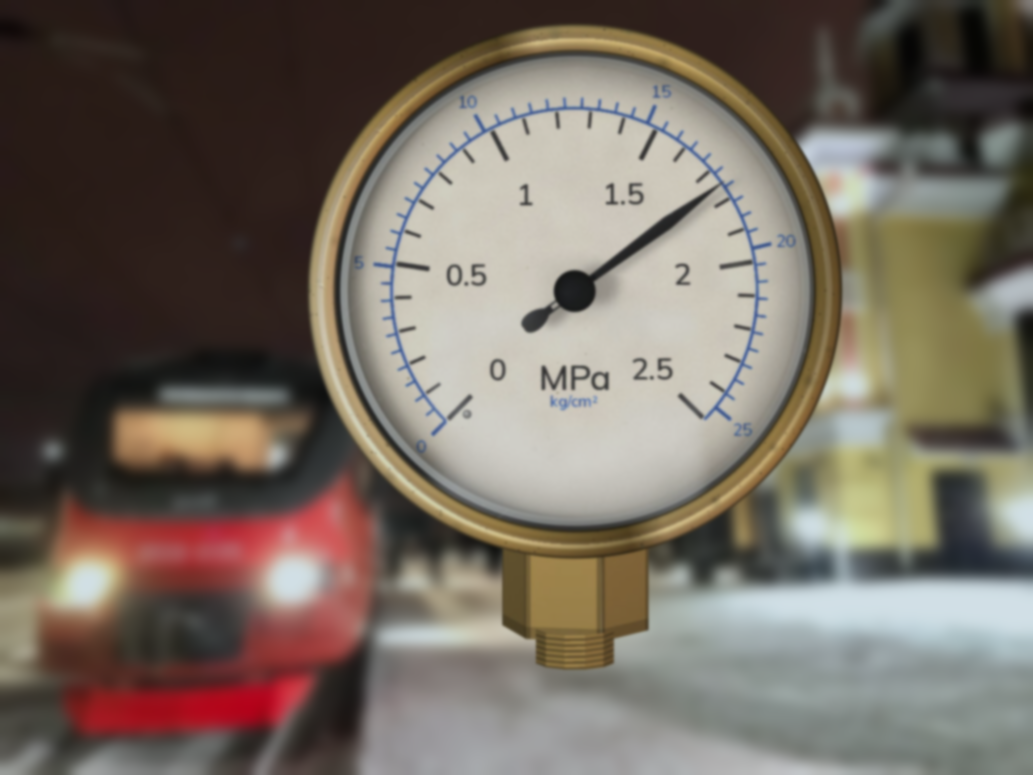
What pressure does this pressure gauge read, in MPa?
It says 1.75 MPa
